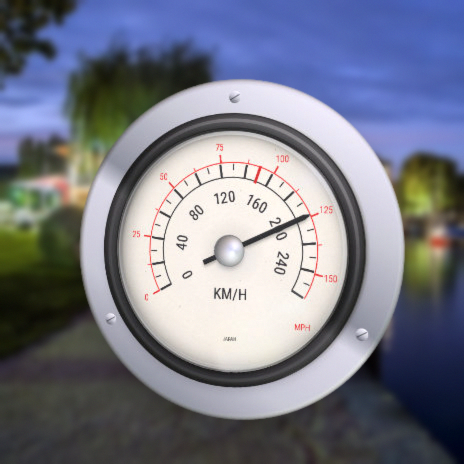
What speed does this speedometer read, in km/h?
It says 200 km/h
